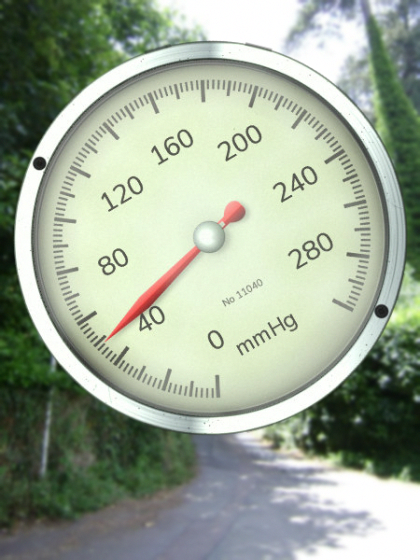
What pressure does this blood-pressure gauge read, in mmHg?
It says 48 mmHg
